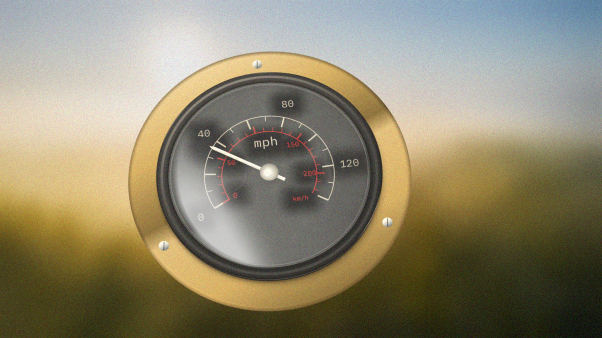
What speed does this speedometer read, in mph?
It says 35 mph
